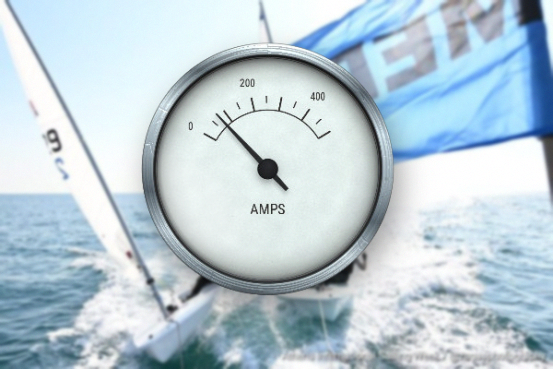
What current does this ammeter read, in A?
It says 75 A
